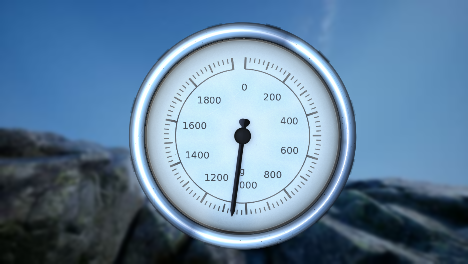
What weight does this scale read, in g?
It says 1060 g
